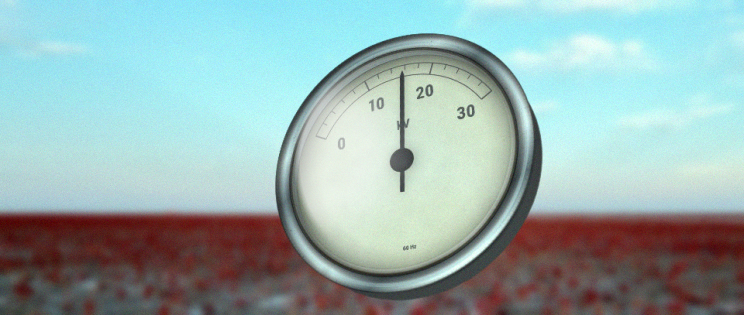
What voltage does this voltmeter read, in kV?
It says 16 kV
